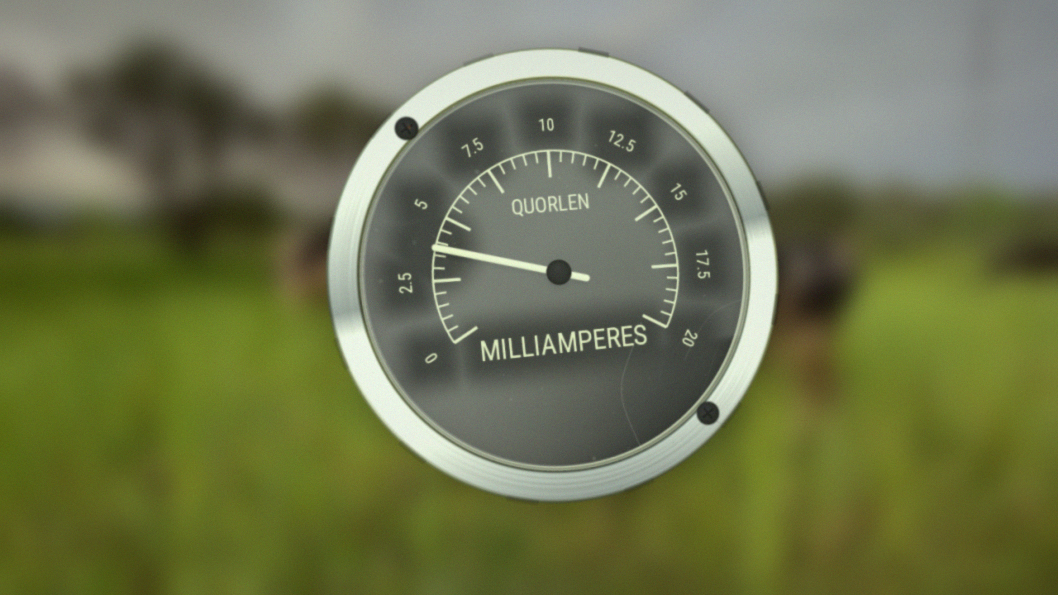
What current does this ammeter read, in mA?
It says 3.75 mA
